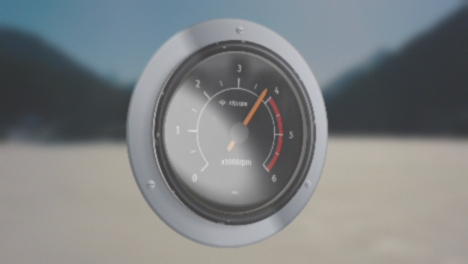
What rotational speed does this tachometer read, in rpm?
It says 3750 rpm
